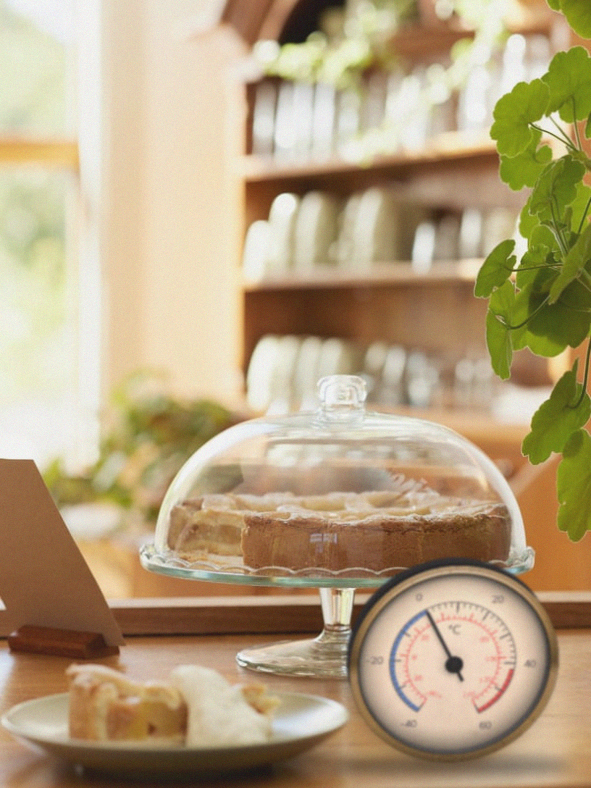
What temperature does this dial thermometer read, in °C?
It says 0 °C
